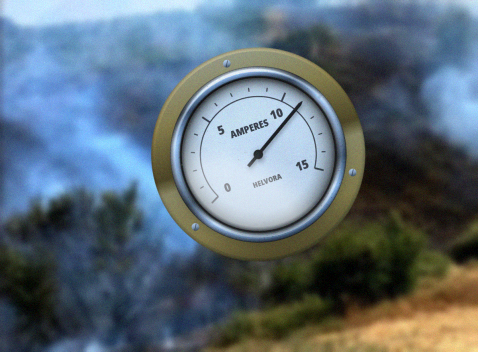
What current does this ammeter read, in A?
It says 11 A
